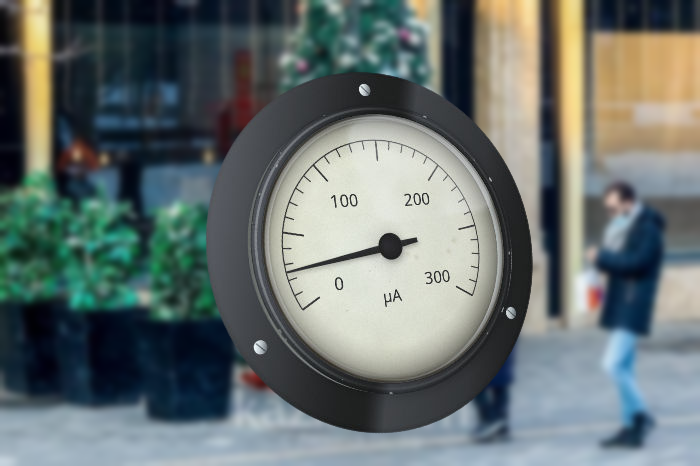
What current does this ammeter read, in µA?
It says 25 µA
